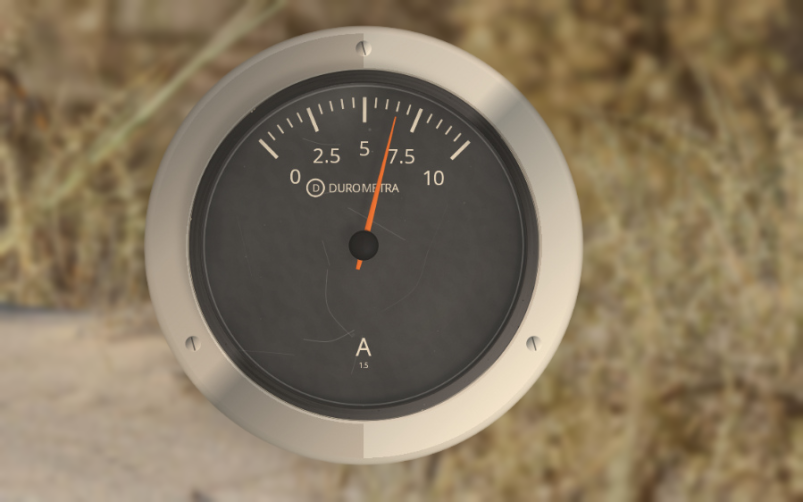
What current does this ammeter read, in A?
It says 6.5 A
